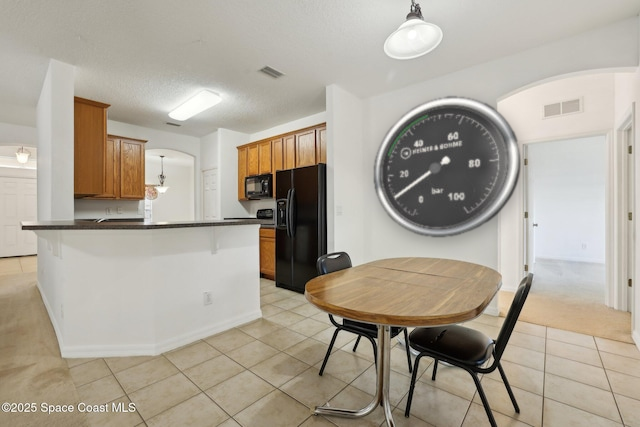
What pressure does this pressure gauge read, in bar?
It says 10 bar
